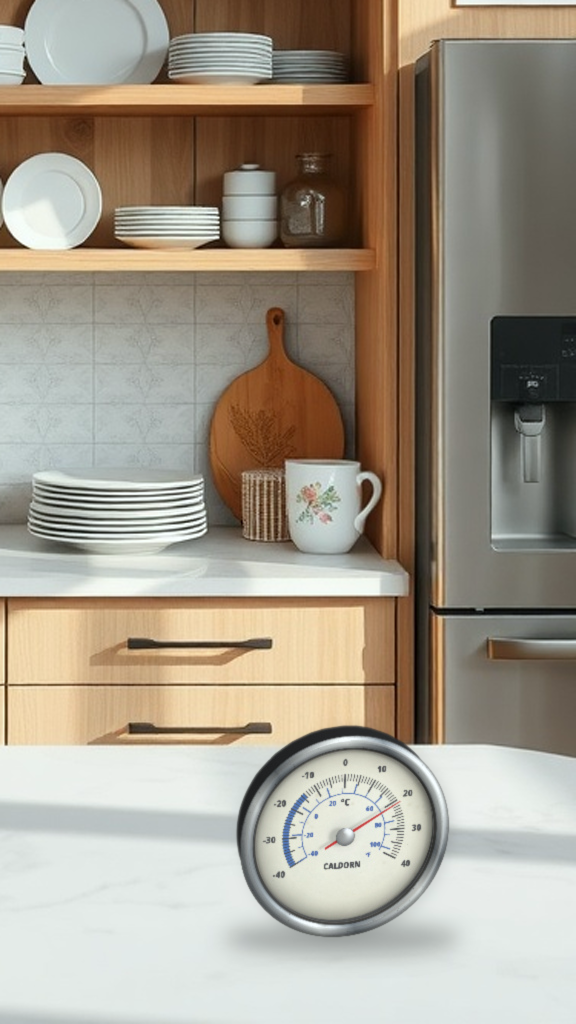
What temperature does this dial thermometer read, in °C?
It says 20 °C
